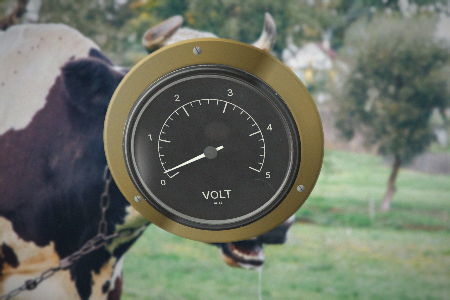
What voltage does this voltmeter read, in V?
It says 0.2 V
